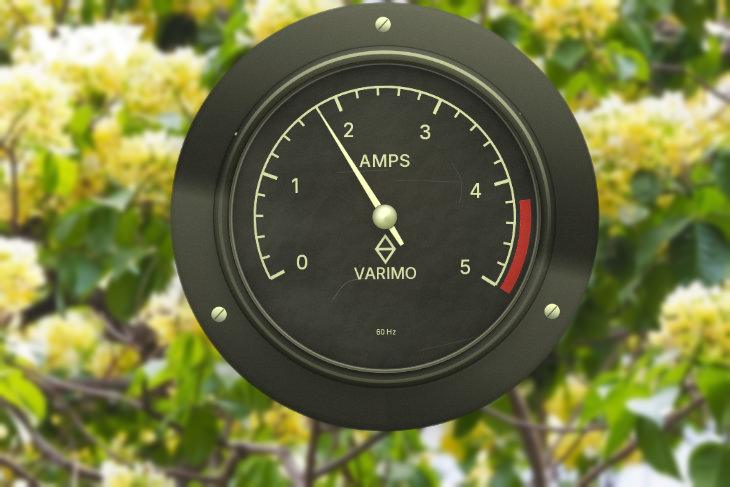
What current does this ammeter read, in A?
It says 1.8 A
